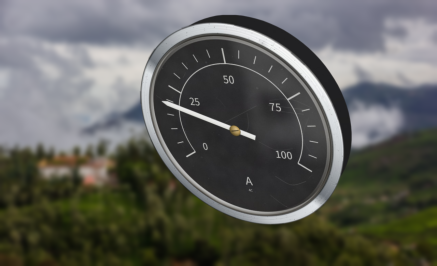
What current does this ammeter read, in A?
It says 20 A
